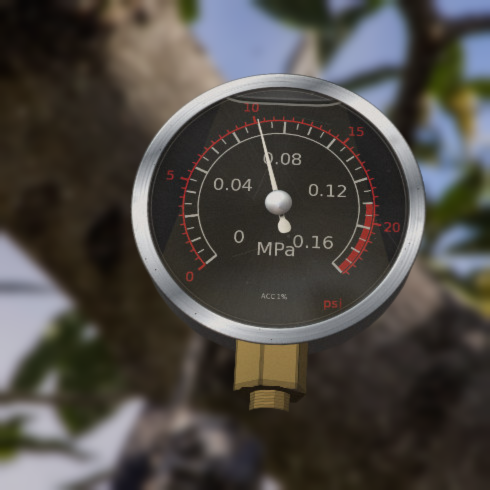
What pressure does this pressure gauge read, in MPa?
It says 0.07 MPa
